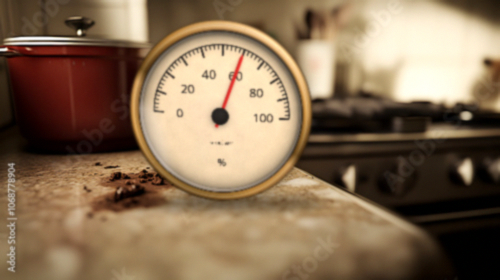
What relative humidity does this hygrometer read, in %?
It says 60 %
